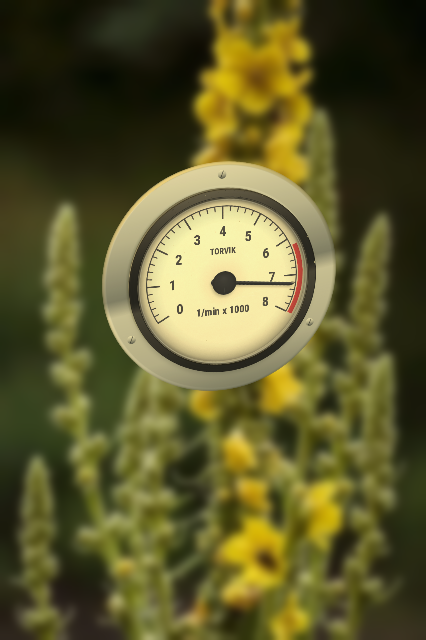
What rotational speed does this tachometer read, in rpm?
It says 7200 rpm
